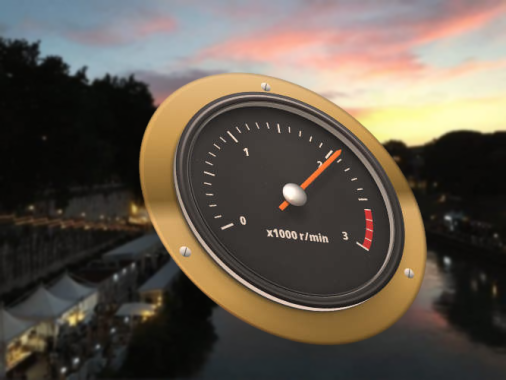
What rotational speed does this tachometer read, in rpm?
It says 2050 rpm
